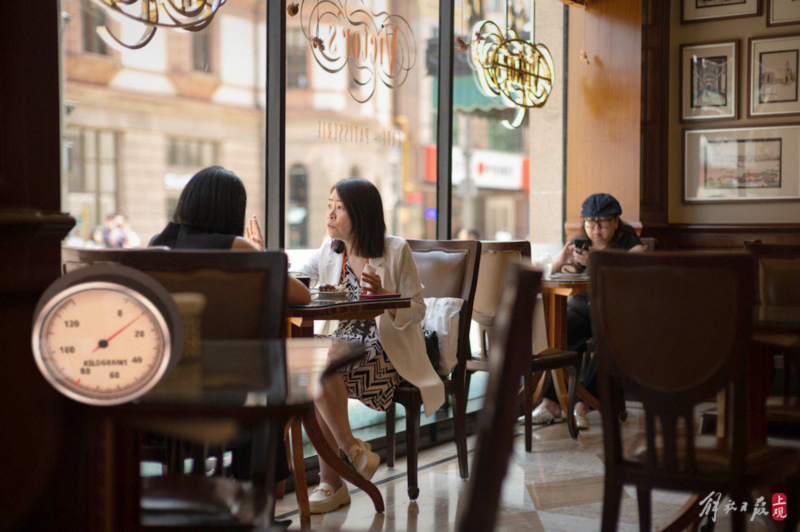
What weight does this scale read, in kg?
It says 10 kg
